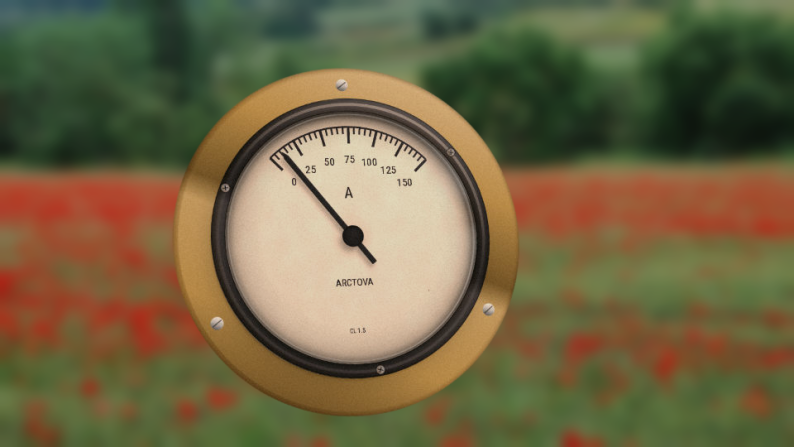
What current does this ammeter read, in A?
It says 10 A
